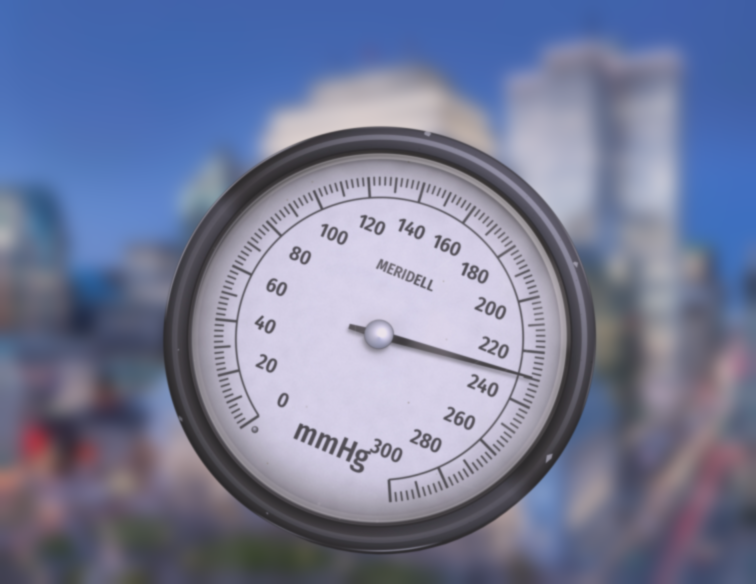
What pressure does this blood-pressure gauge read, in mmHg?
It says 230 mmHg
